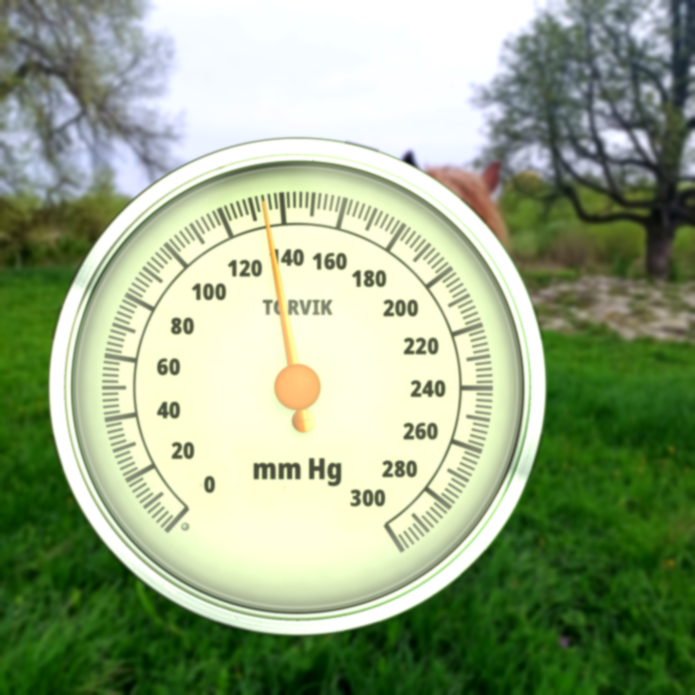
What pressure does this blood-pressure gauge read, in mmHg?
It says 134 mmHg
